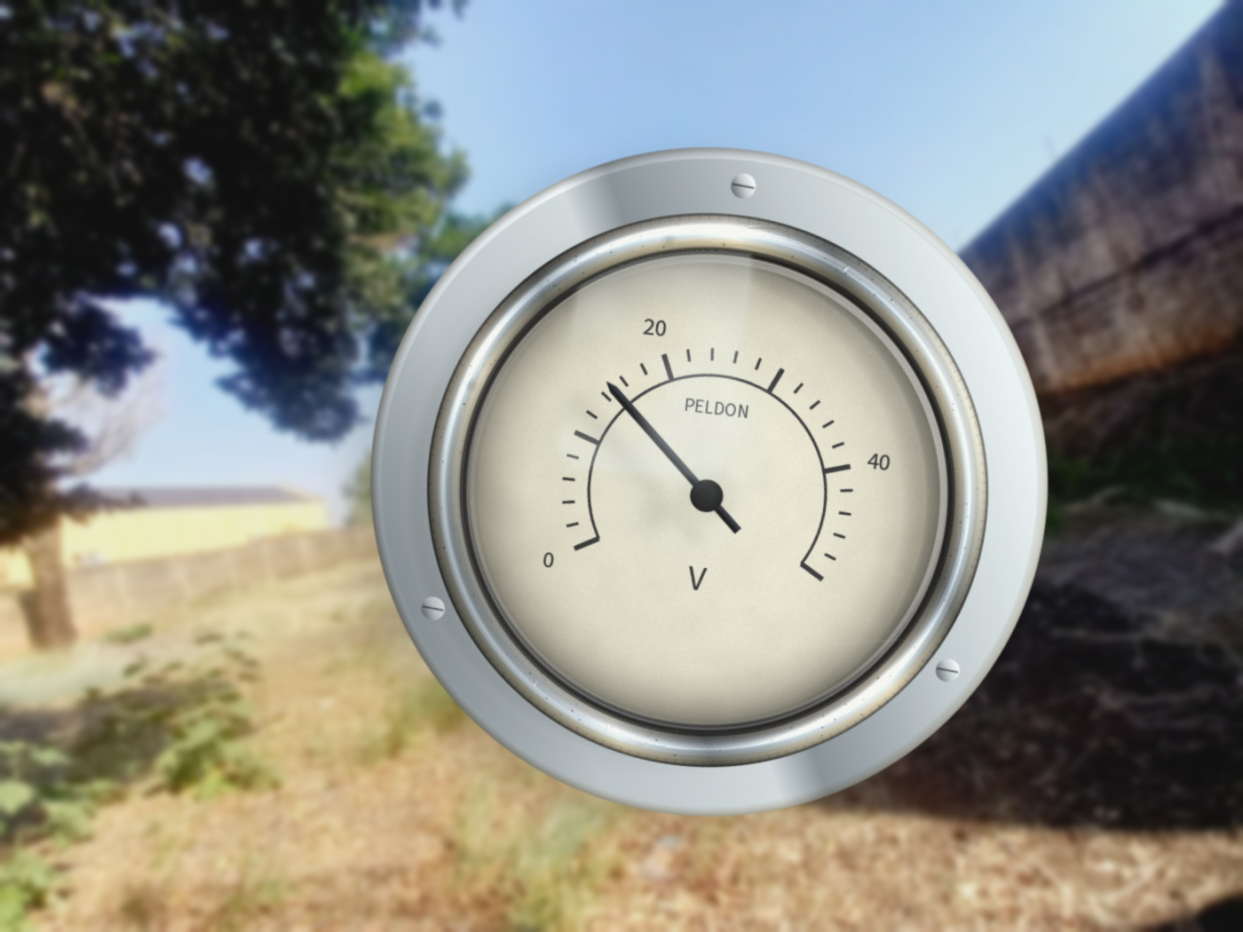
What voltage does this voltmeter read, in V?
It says 15 V
